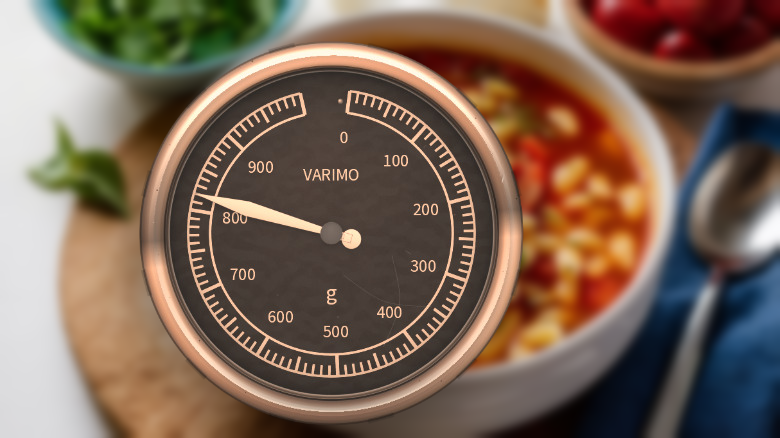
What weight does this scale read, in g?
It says 820 g
